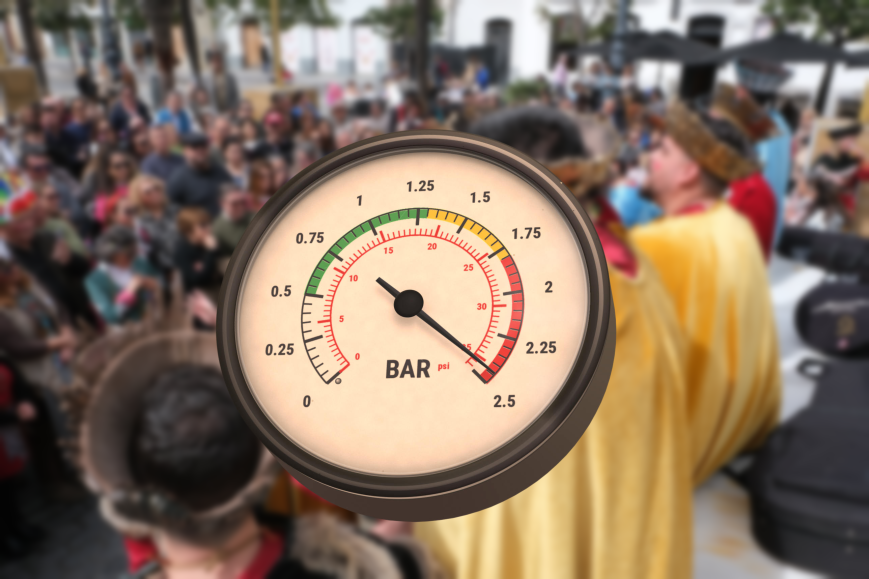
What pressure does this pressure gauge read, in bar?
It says 2.45 bar
